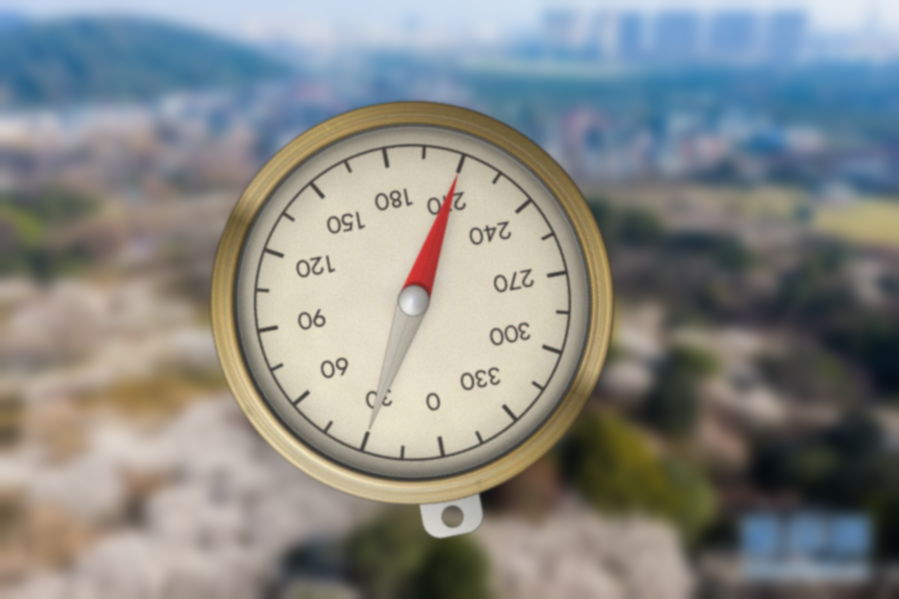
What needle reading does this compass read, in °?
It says 210 °
